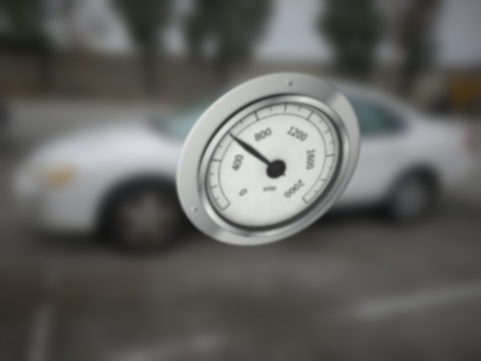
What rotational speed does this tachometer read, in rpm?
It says 600 rpm
